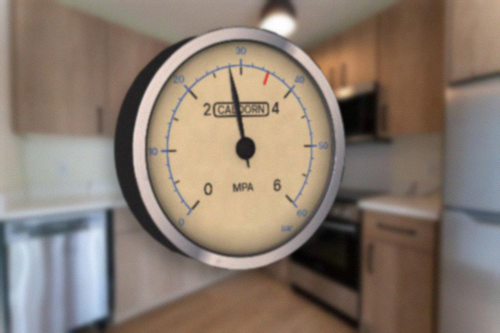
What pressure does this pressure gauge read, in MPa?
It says 2.75 MPa
